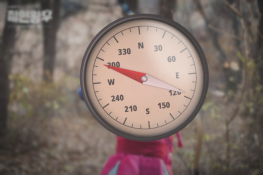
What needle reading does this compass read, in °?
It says 295 °
